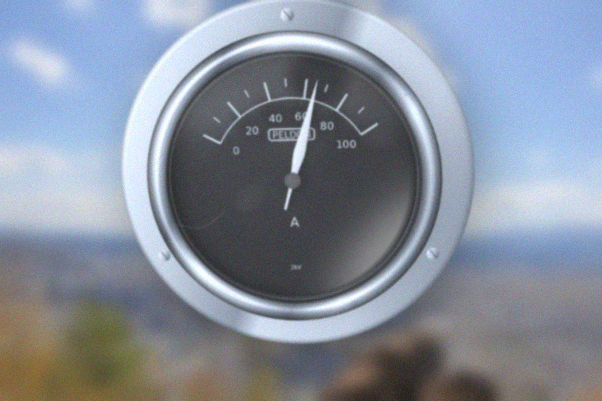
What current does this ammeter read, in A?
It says 65 A
